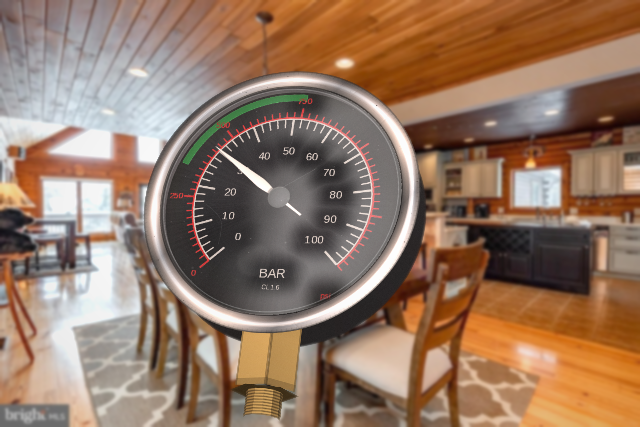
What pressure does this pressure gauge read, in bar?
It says 30 bar
